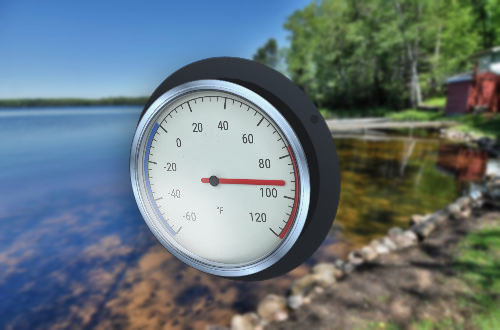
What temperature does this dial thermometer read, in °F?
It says 92 °F
